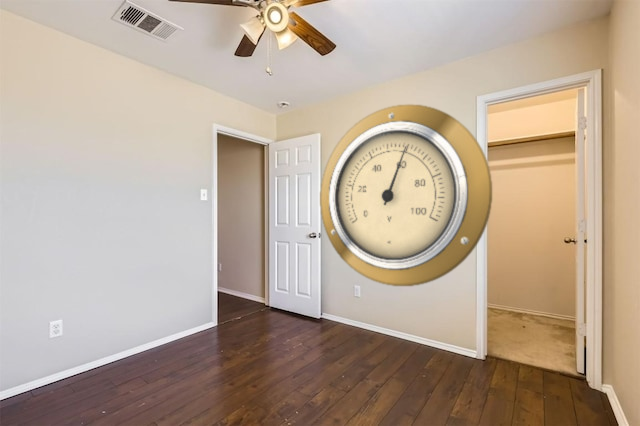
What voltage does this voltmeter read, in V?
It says 60 V
